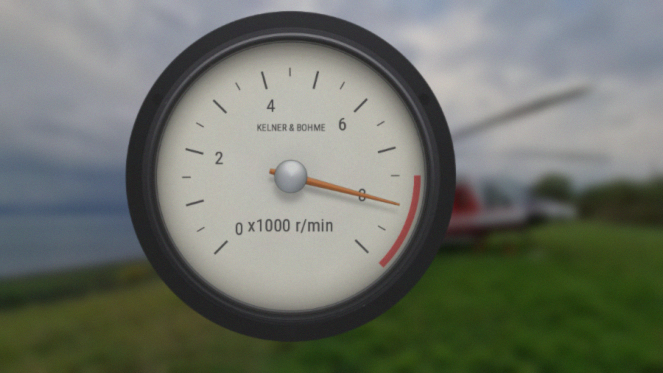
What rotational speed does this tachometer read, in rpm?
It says 8000 rpm
